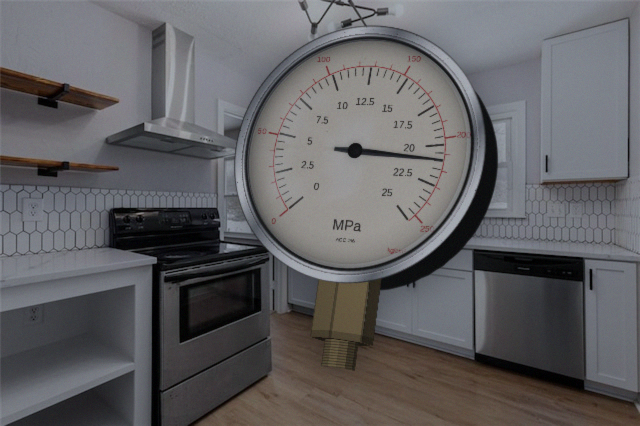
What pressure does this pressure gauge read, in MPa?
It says 21 MPa
